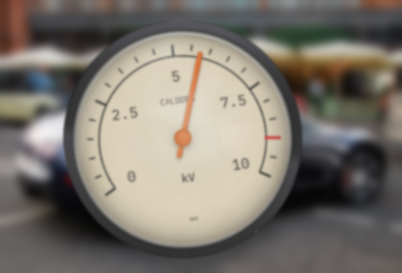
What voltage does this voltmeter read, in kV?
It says 5.75 kV
